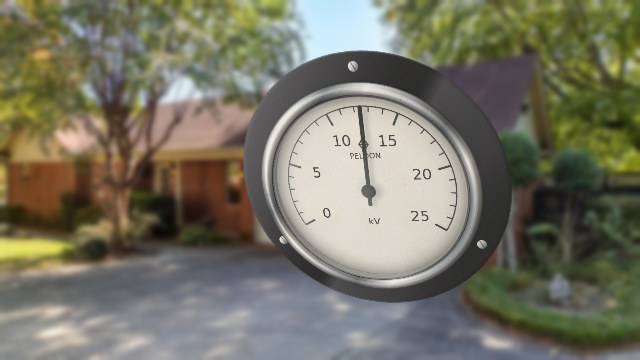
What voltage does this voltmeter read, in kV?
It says 12.5 kV
